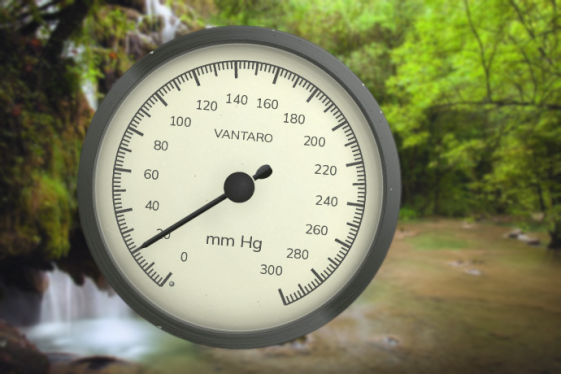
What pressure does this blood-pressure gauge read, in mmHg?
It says 20 mmHg
